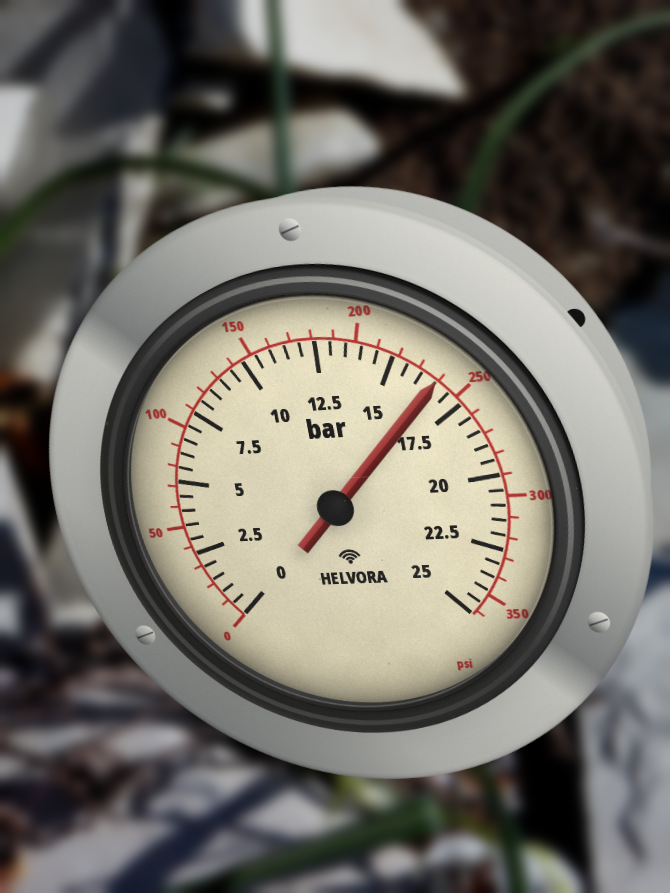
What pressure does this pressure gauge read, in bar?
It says 16.5 bar
